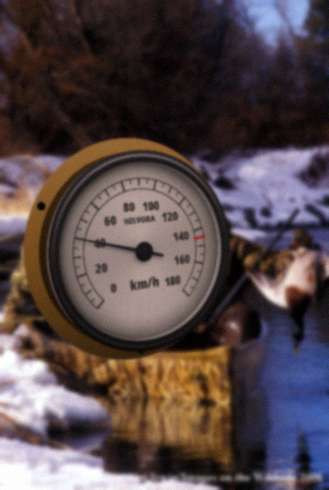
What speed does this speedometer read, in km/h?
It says 40 km/h
